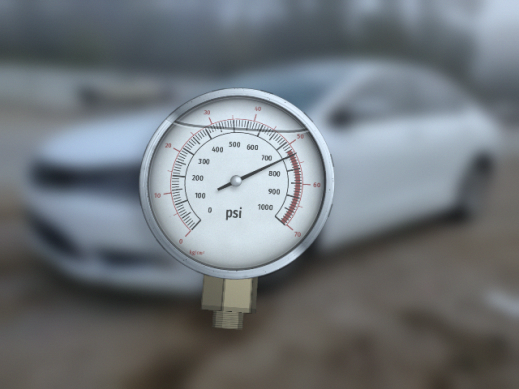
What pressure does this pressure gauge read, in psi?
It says 750 psi
